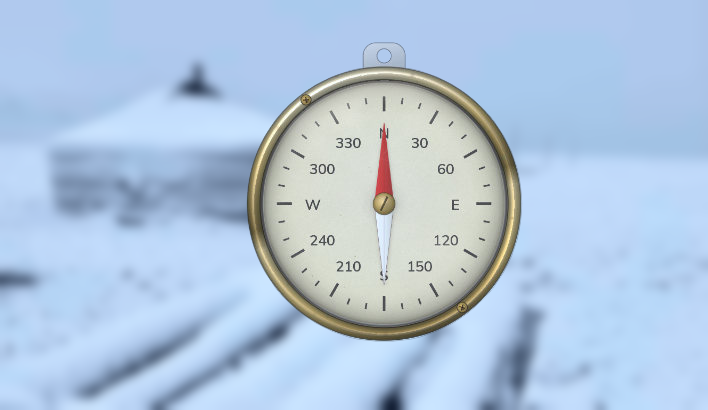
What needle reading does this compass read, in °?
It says 0 °
